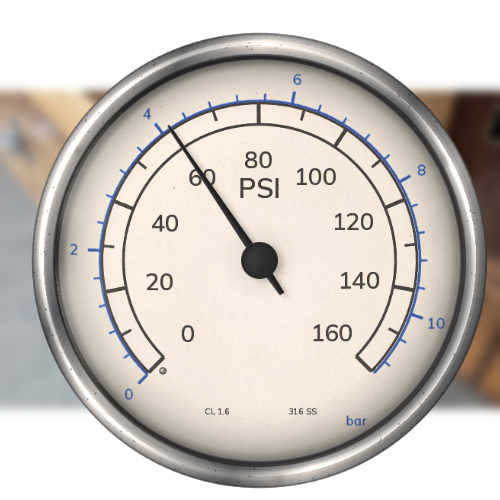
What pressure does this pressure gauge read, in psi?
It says 60 psi
